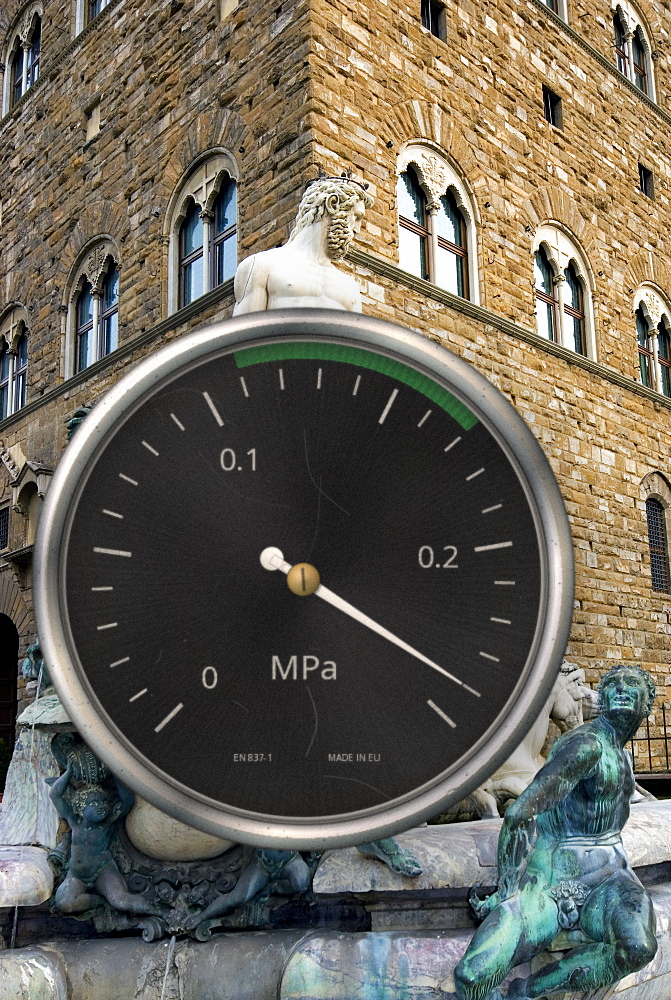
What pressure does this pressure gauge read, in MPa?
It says 0.24 MPa
